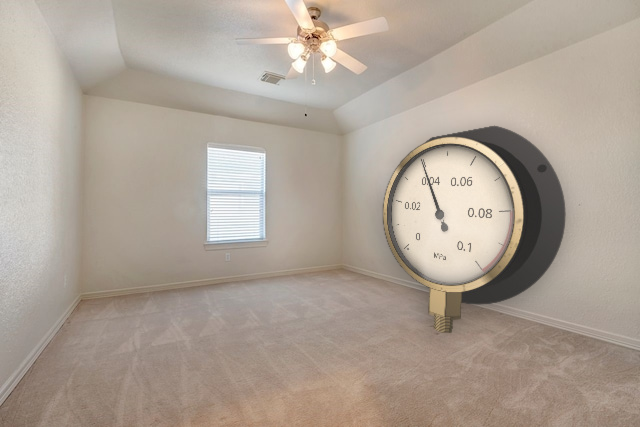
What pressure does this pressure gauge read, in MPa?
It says 0.04 MPa
